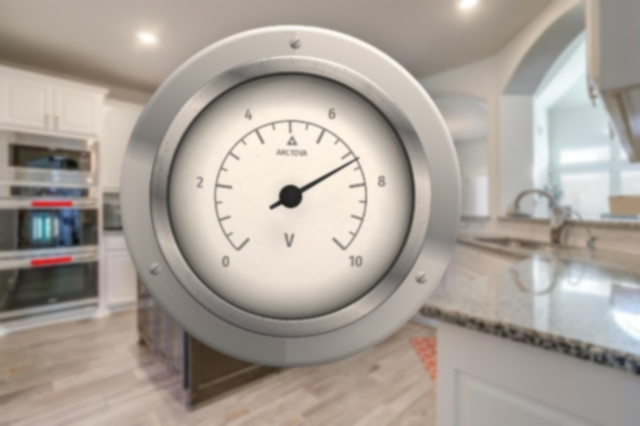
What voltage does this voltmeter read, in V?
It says 7.25 V
